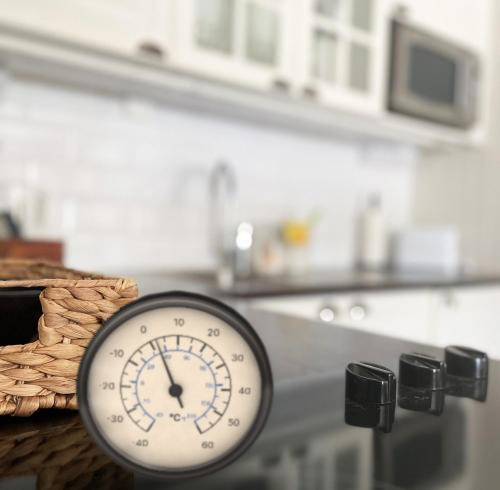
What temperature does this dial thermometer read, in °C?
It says 2.5 °C
